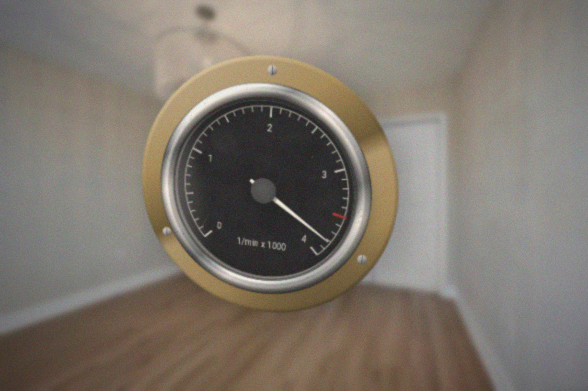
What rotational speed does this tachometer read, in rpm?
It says 3800 rpm
